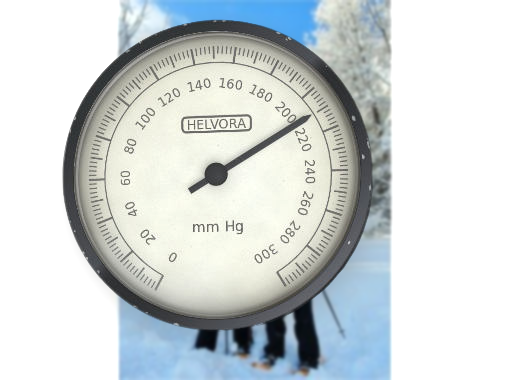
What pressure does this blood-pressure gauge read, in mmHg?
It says 210 mmHg
